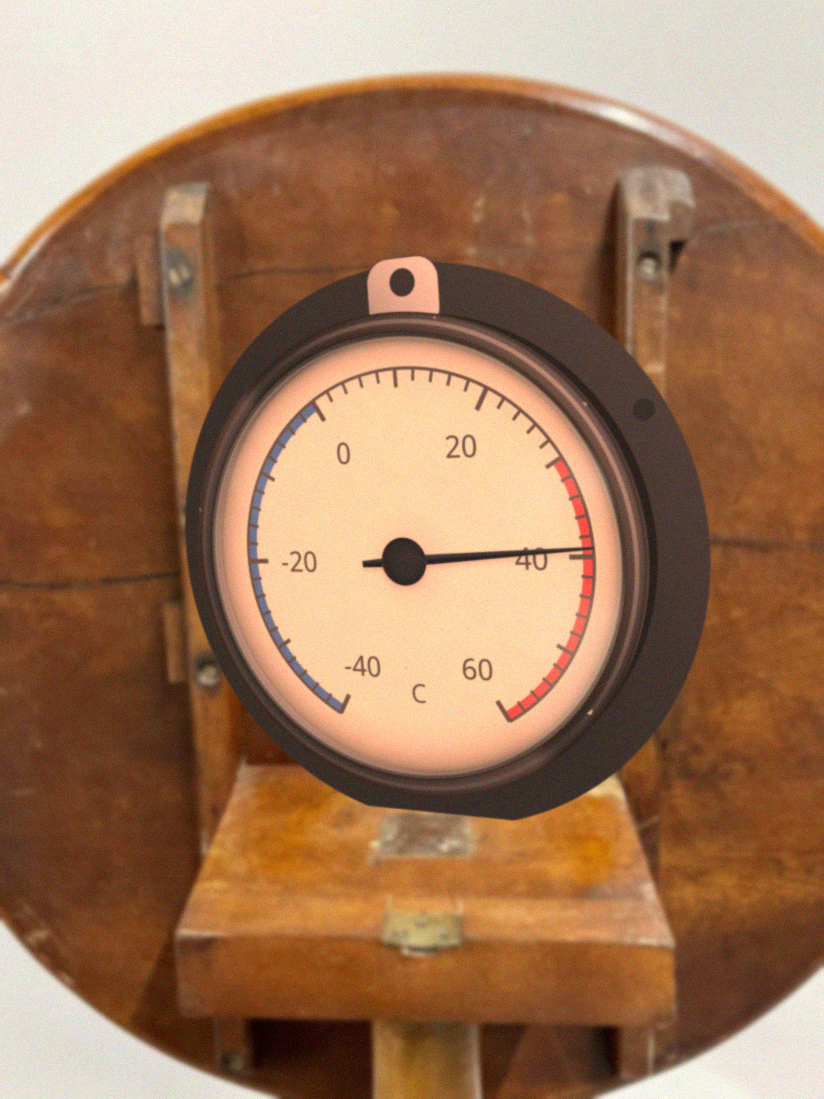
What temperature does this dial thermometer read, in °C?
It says 39 °C
